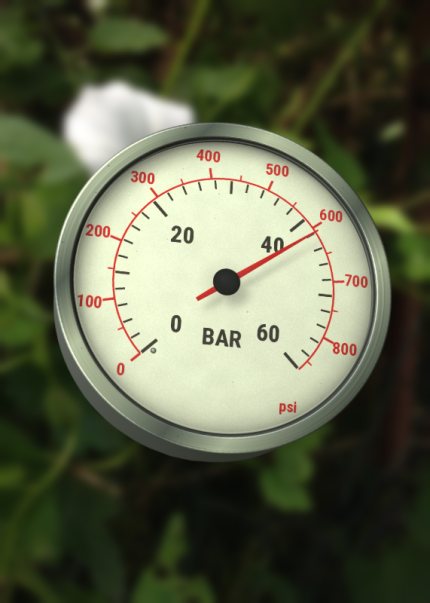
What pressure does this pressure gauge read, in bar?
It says 42 bar
